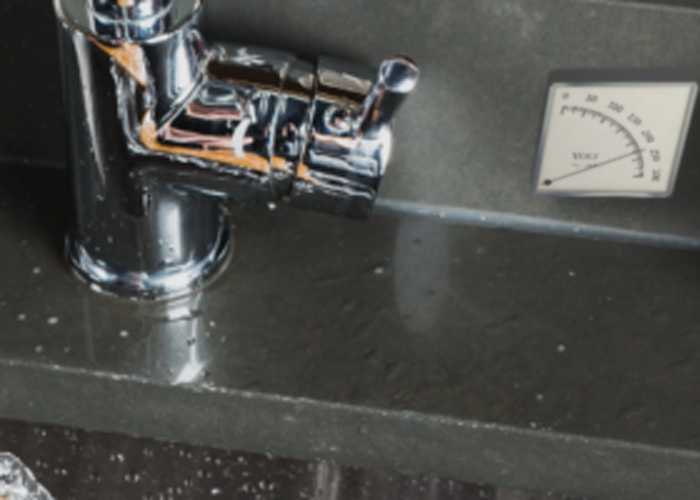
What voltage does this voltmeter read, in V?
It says 225 V
